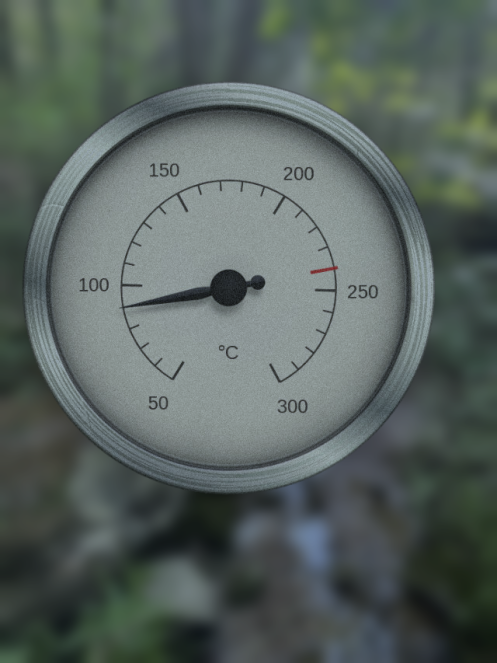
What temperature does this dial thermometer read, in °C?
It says 90 °C
